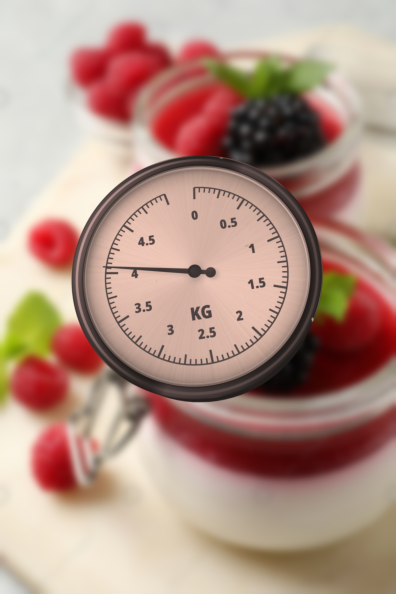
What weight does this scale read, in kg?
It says 4.05 kg
